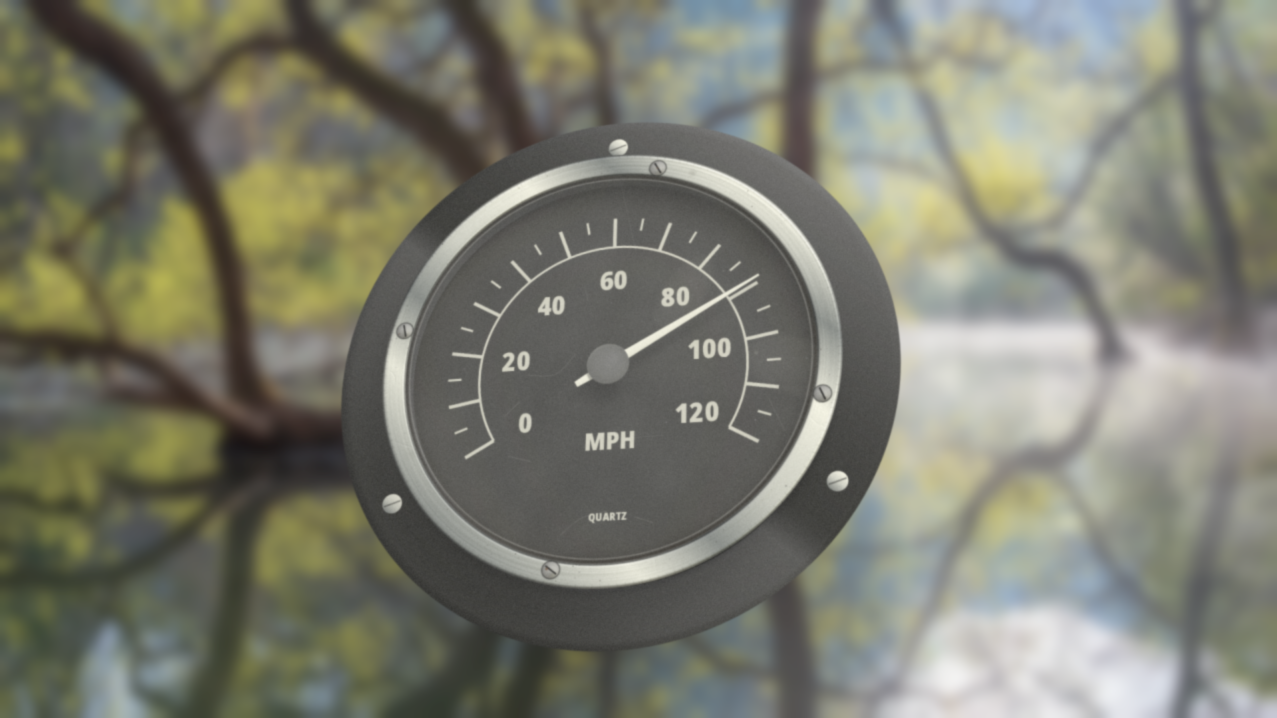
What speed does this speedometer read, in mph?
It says 90 mph
